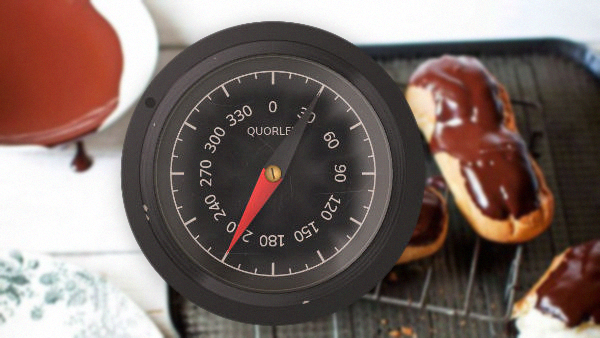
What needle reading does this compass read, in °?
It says 210 °
